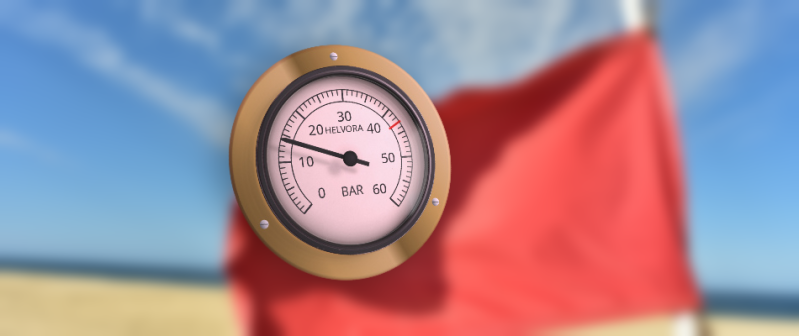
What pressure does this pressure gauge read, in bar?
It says 14 bar
